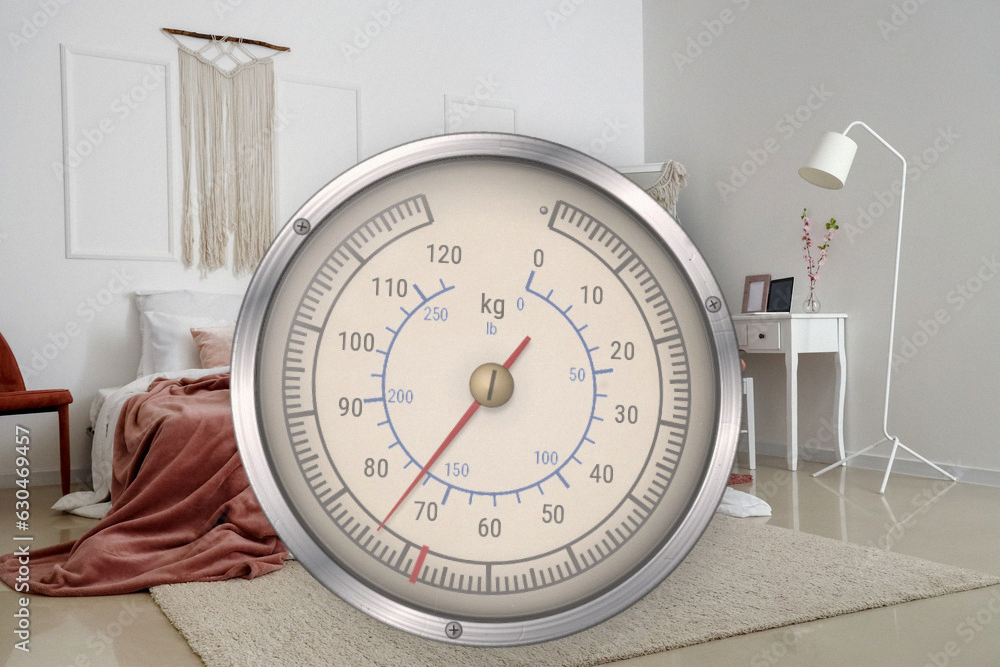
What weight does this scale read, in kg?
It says 74 kg
